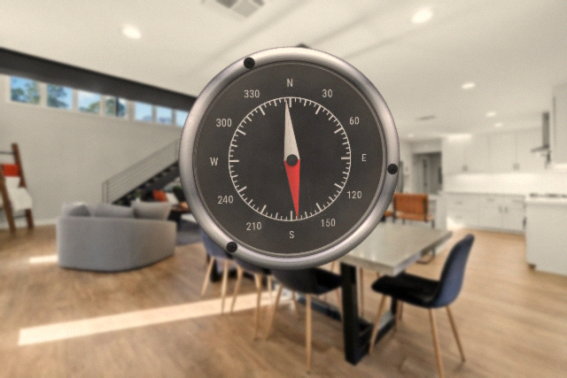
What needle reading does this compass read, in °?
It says 175 °
